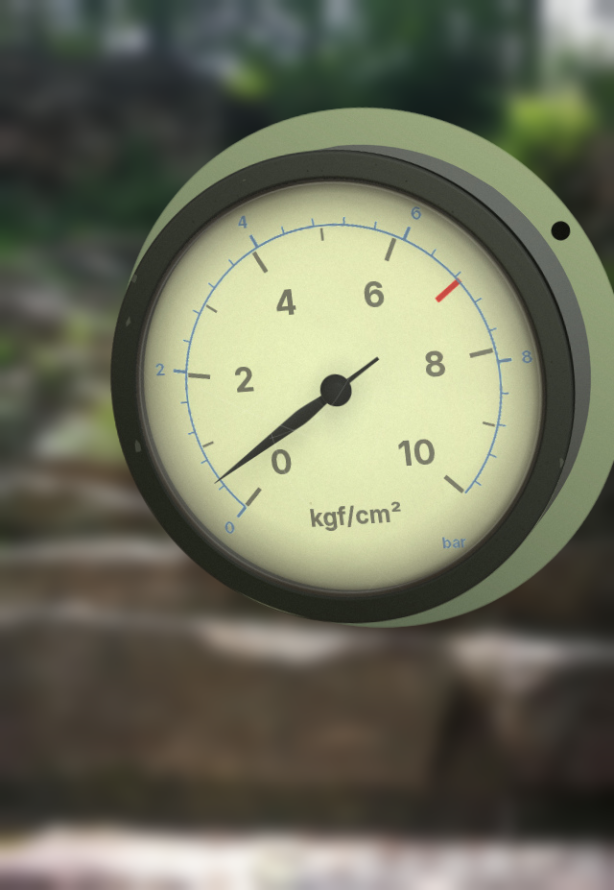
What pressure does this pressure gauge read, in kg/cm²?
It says 0.5 kg/cm²
